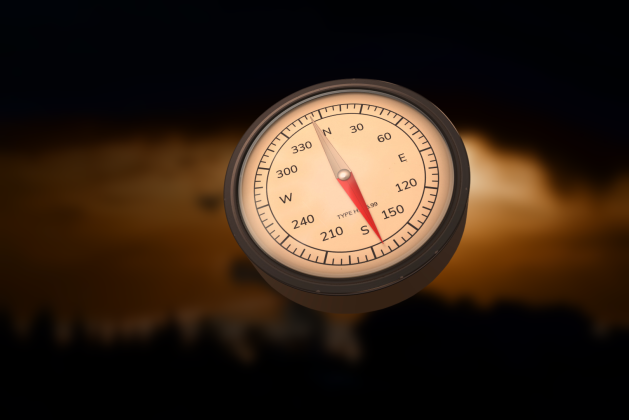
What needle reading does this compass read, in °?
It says 172.5 °
